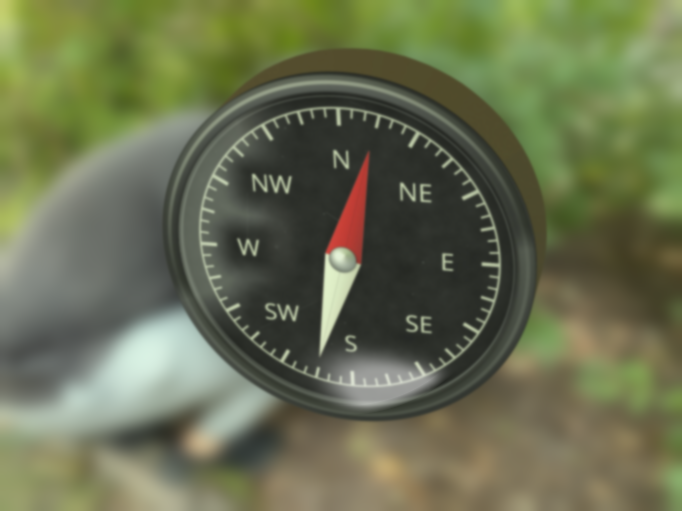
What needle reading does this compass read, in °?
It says 15 °
